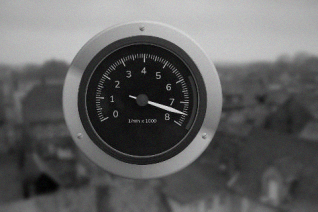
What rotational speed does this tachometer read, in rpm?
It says 7500 rpm
